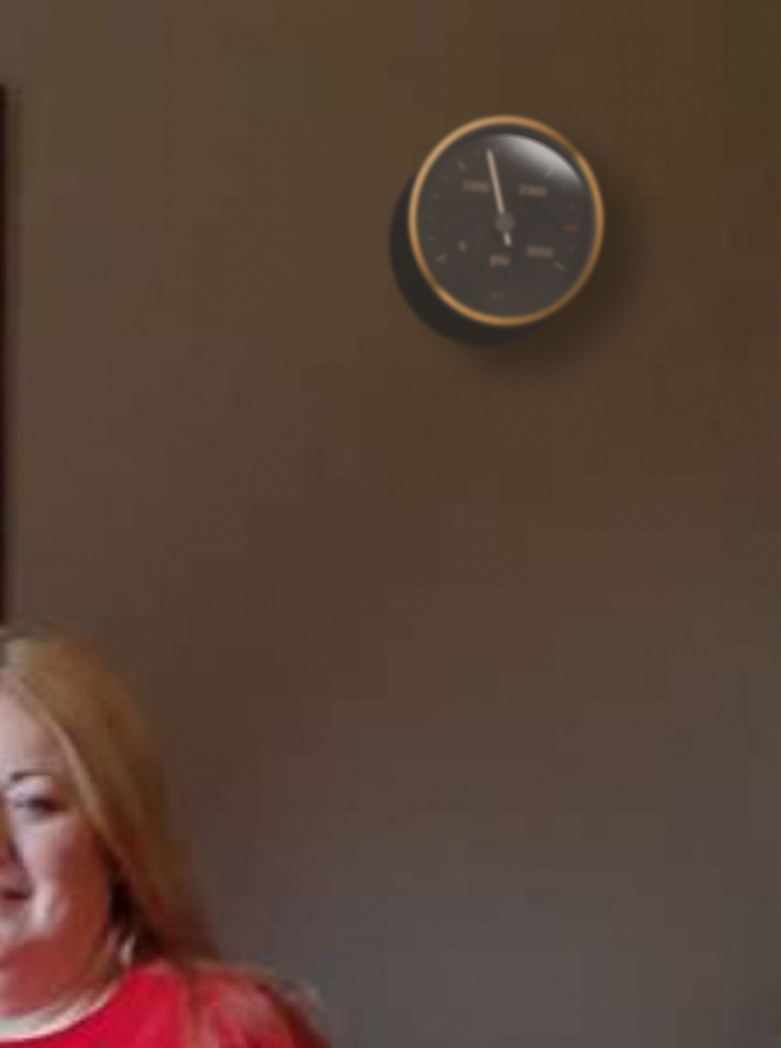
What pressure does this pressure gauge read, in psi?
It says 1300 psi
